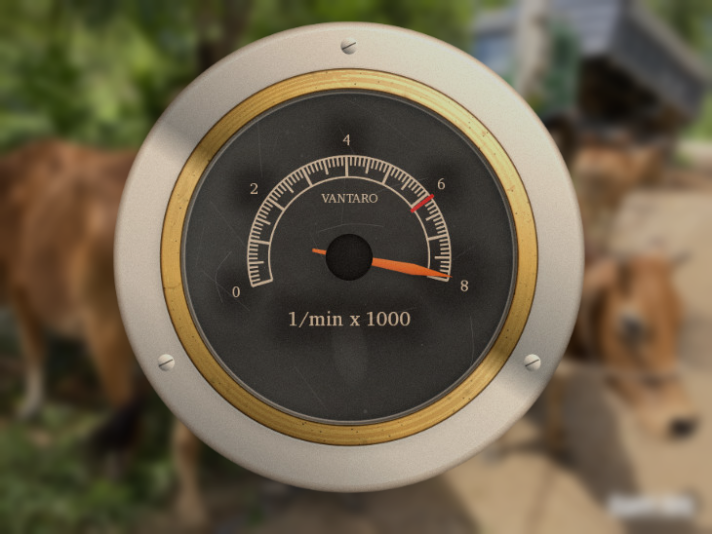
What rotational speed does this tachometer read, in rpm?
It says 7900 rpm
